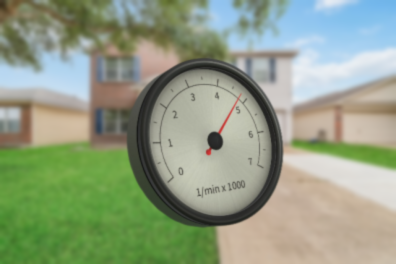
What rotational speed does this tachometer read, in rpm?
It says 4750 rpm
